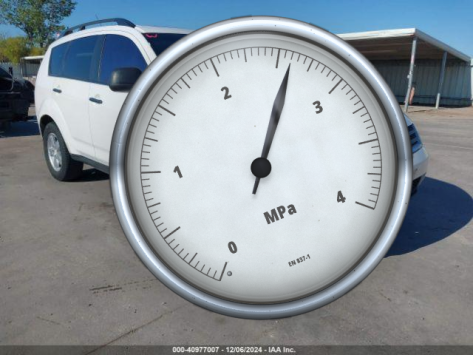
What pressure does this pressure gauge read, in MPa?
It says 2.6 MPa
